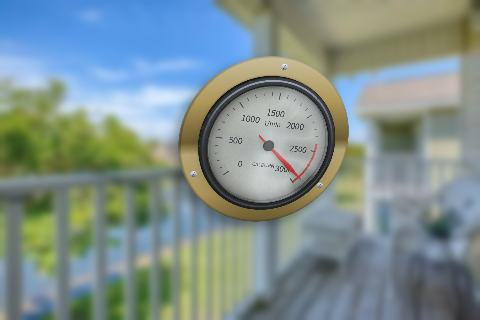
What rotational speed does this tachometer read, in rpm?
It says 2900 rpm
